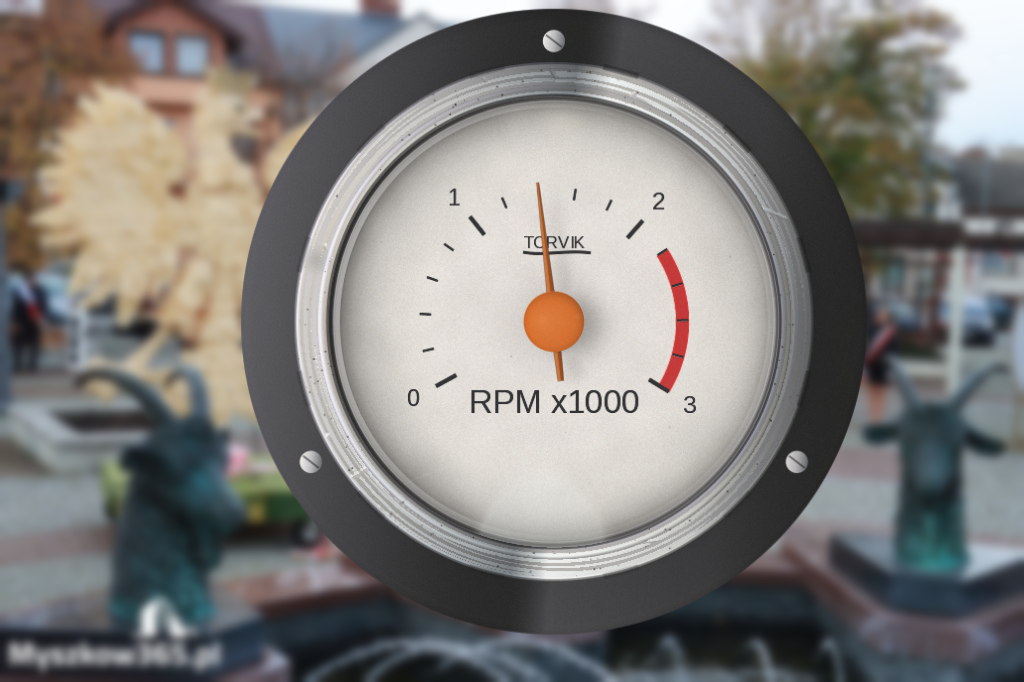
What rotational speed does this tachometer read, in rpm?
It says 1400 rpm
